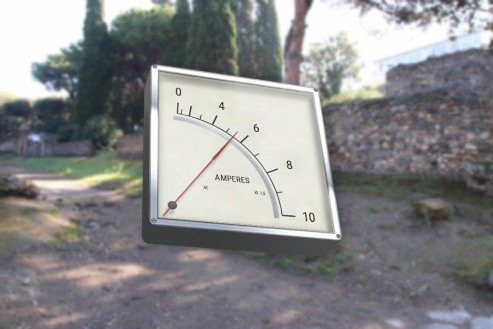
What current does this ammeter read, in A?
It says 5.5 A
